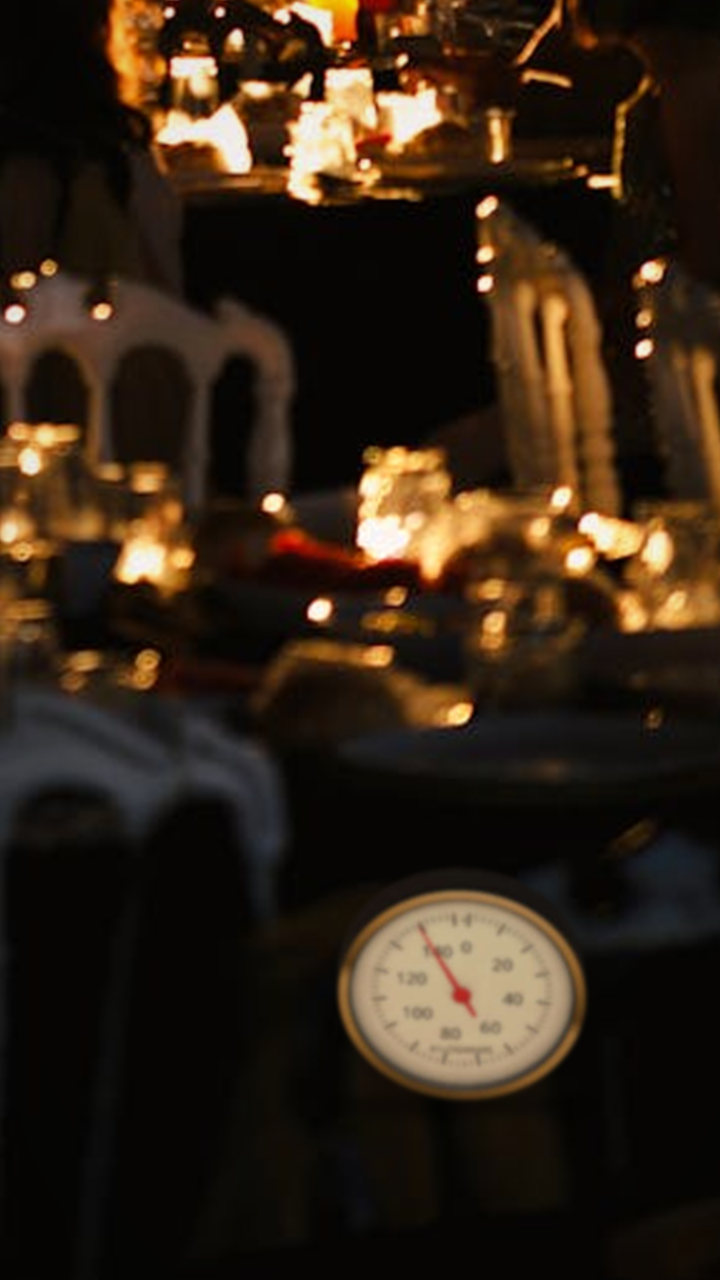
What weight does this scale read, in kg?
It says 140 kg
